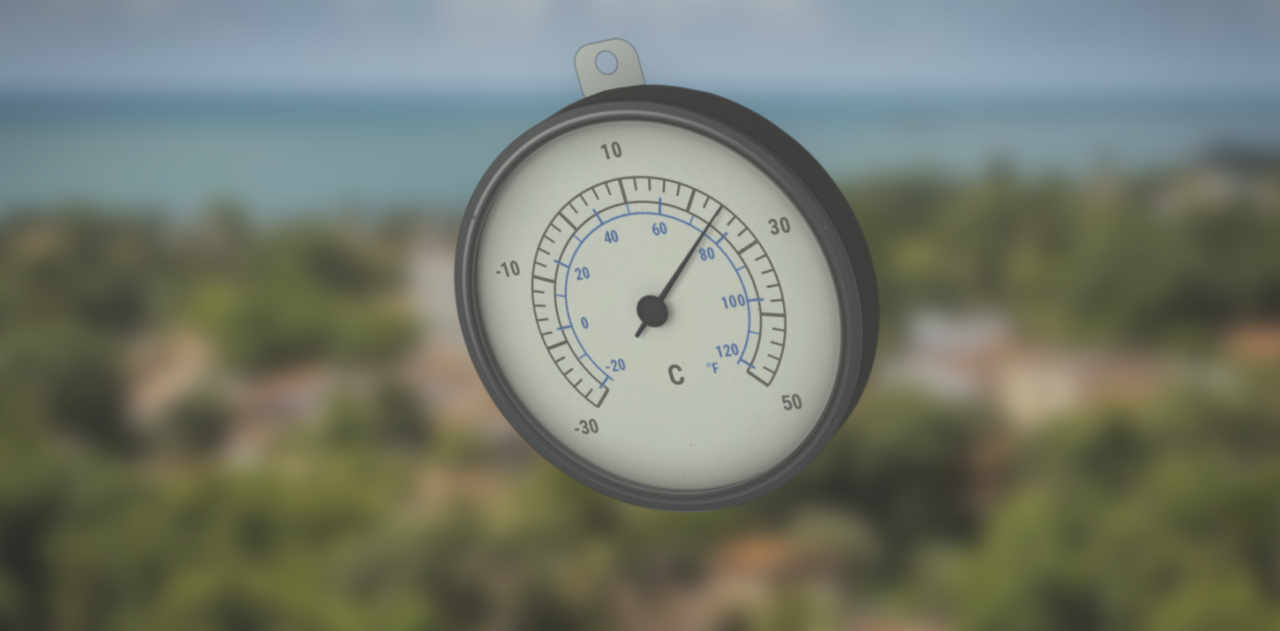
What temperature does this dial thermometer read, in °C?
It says 24 °C
